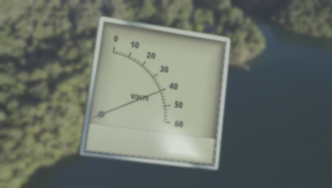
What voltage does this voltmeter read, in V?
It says 40 V
